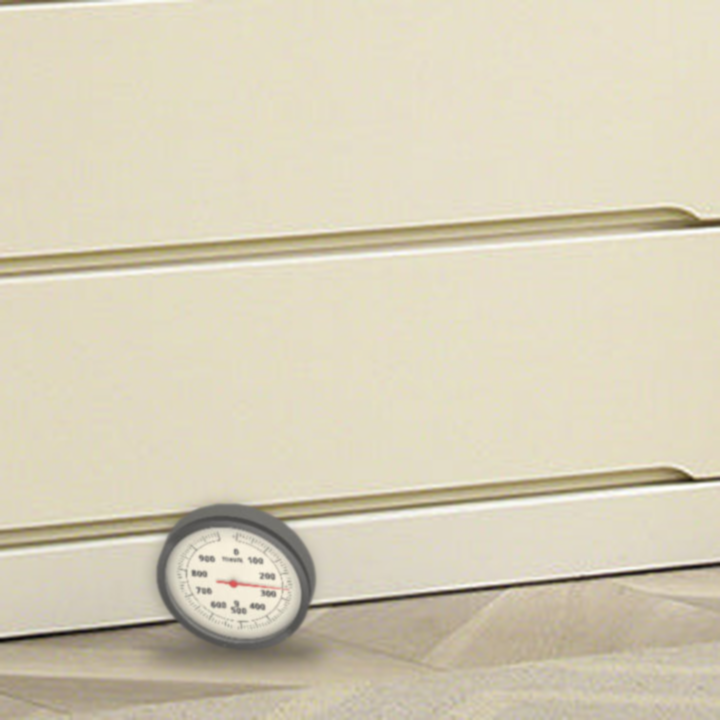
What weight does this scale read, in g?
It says 250 g
